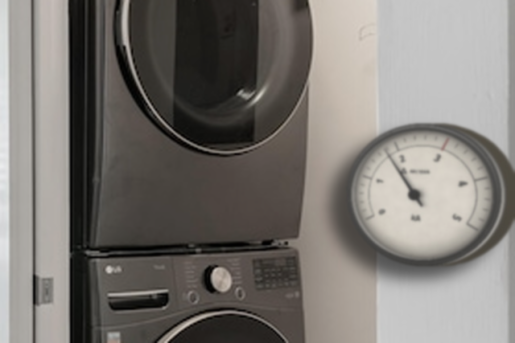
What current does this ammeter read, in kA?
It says 1.8 kA
